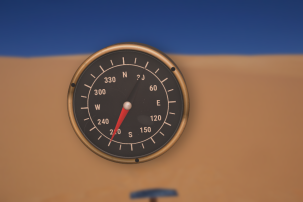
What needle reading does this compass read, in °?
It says 210 °
